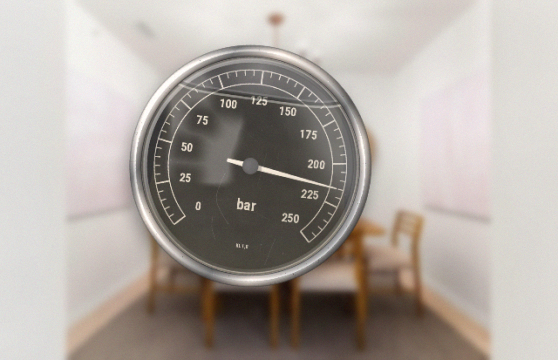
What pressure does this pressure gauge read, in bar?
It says 215 bar
